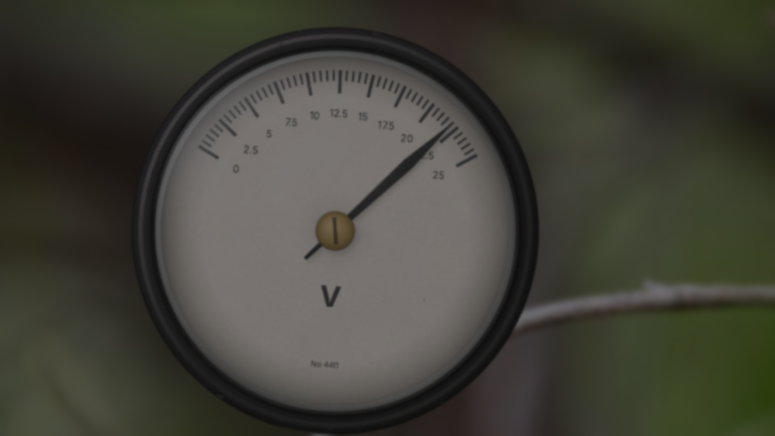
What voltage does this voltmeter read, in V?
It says 22 V
